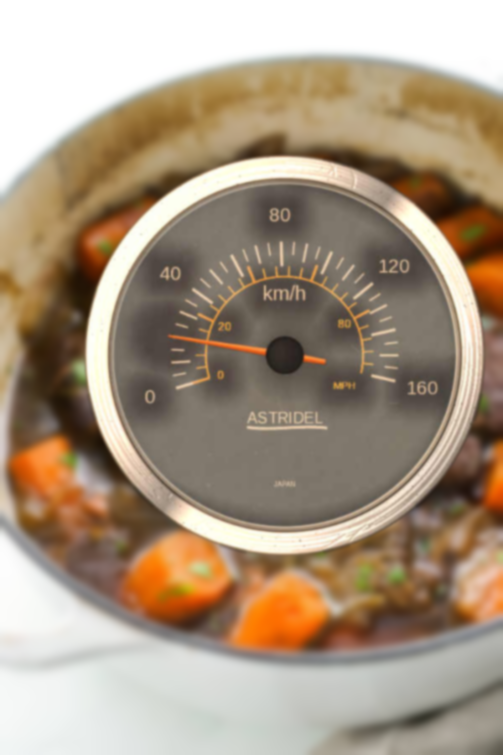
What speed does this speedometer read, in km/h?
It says 20 km/h
